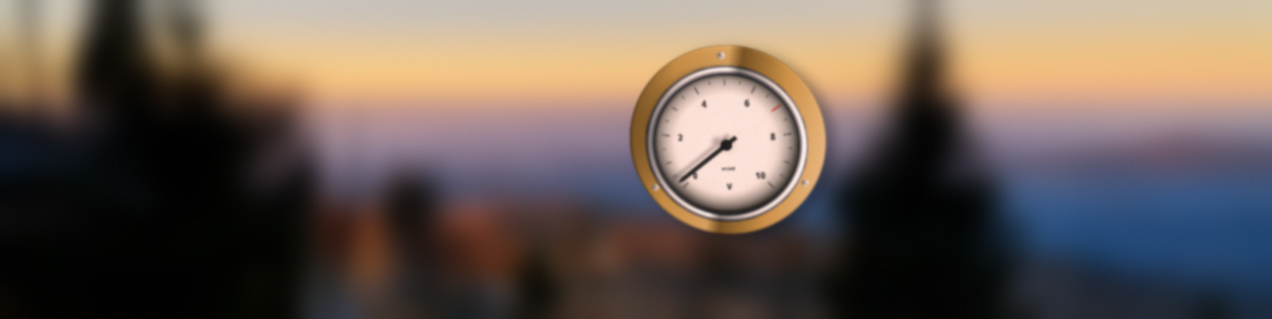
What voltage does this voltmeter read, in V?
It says 0.25 V
